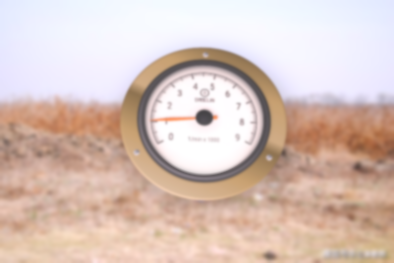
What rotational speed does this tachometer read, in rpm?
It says 1000 rpm
